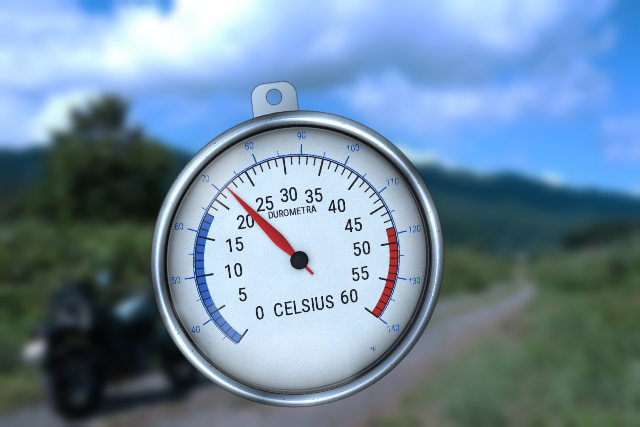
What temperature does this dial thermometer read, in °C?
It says 22 °C
